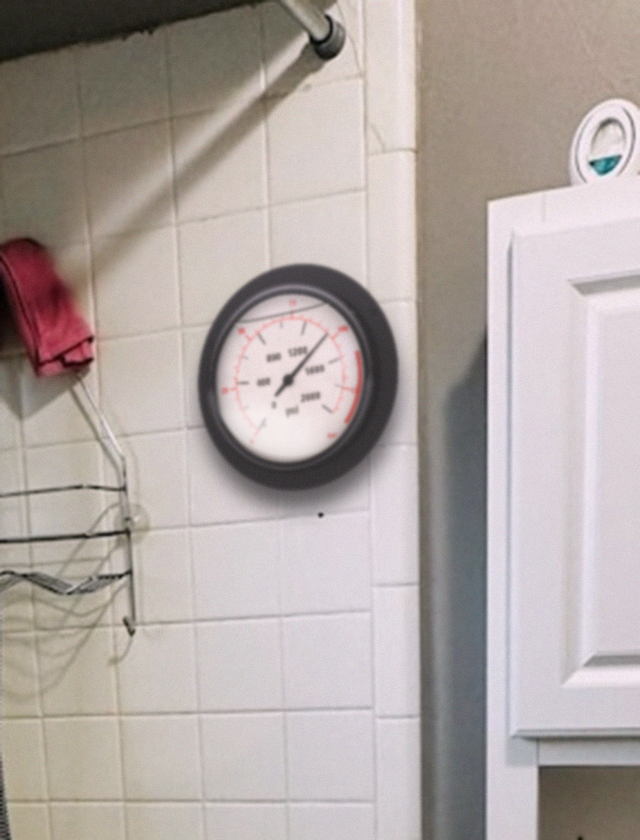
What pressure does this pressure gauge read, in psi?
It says 1400 psi
